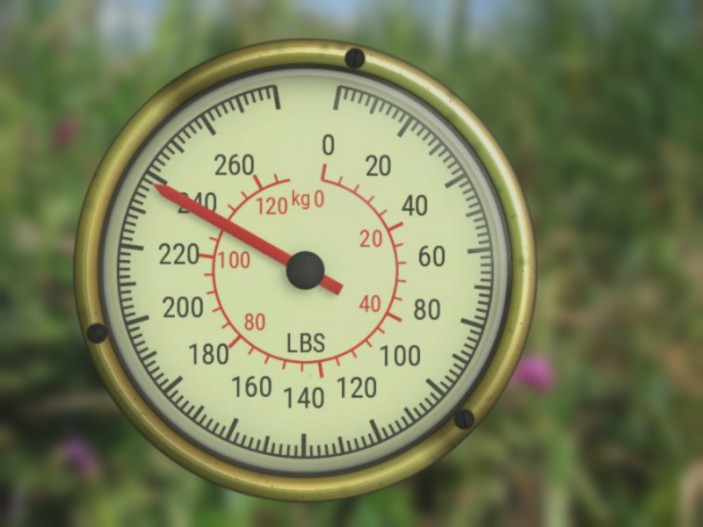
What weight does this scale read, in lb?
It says 238 lb
